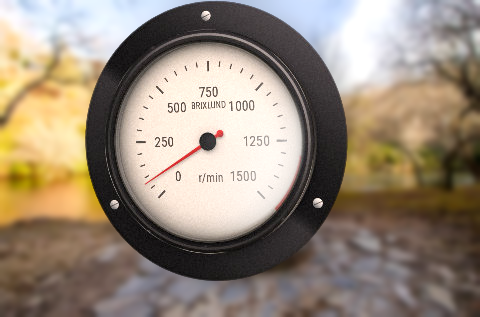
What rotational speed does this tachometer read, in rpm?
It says 75 rpm
